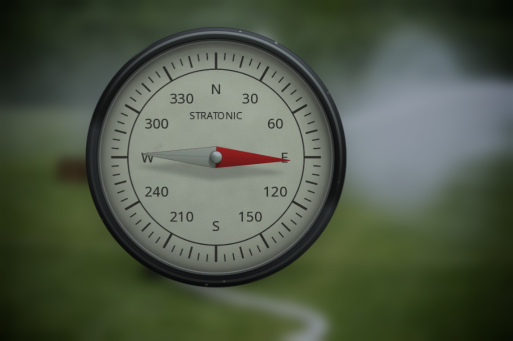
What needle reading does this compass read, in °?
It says 92.5 °
